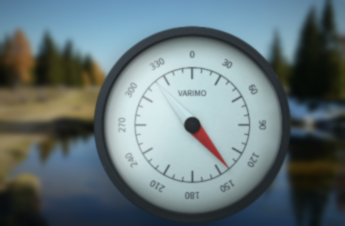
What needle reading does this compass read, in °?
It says 140 °
